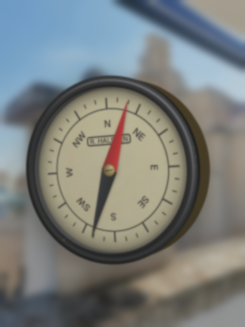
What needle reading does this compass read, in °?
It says 20 °
